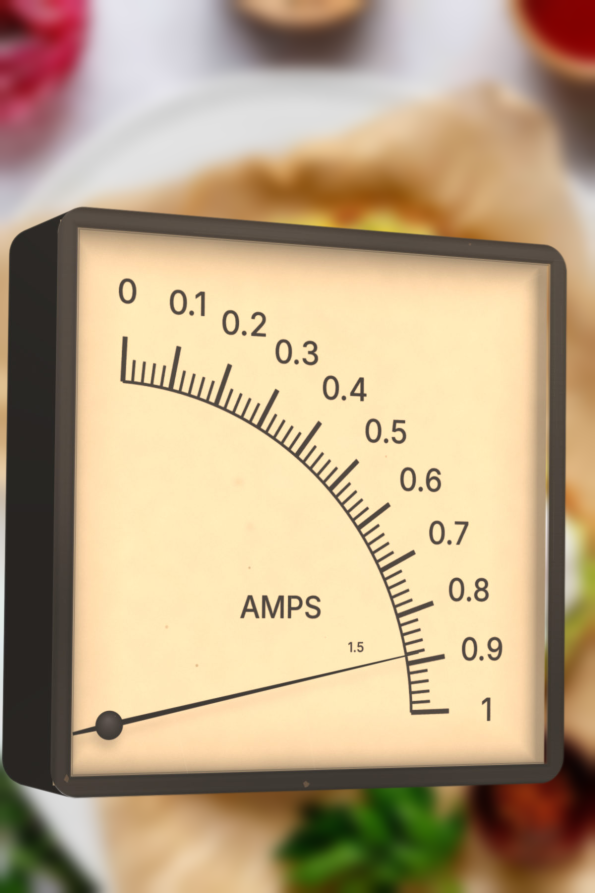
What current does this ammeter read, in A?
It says 0.88 A
